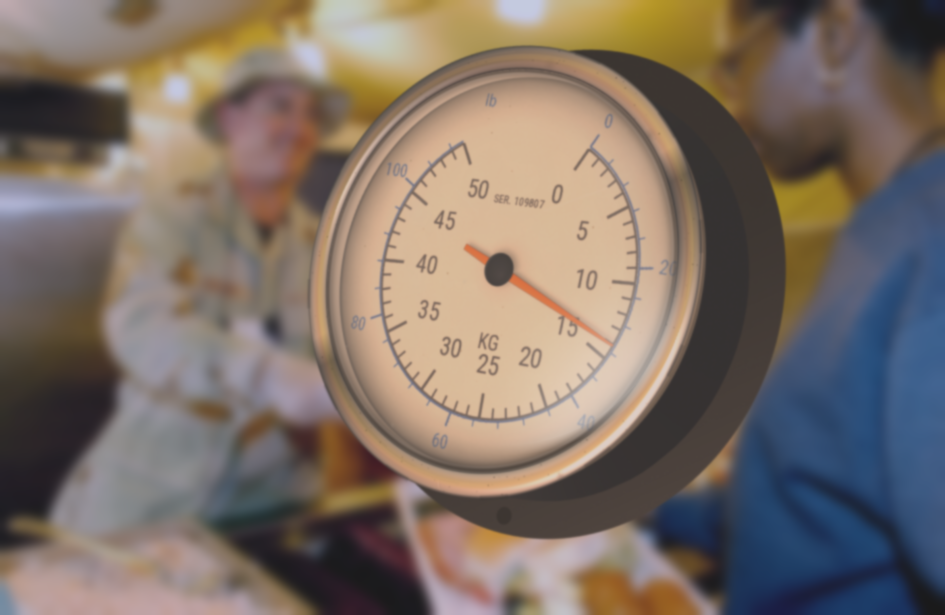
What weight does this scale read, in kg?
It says 14 kg
